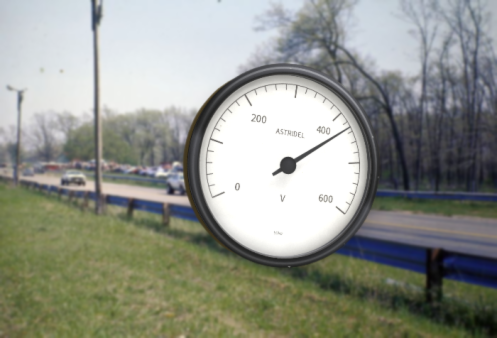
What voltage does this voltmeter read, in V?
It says 430 V
